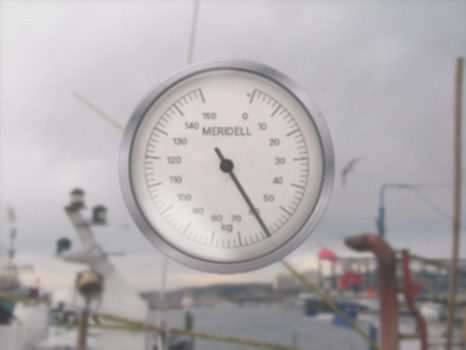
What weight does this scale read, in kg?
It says 60 kg
